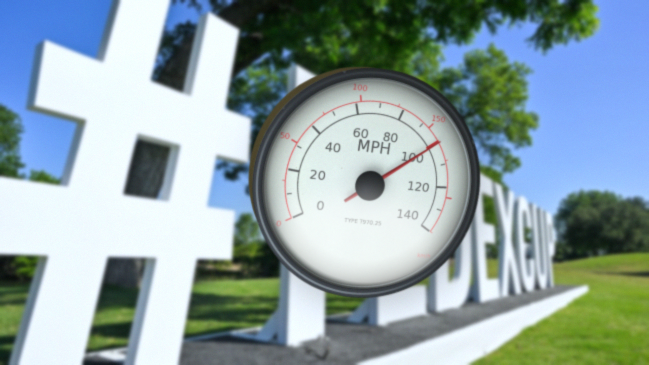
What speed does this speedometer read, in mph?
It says 100 mph
